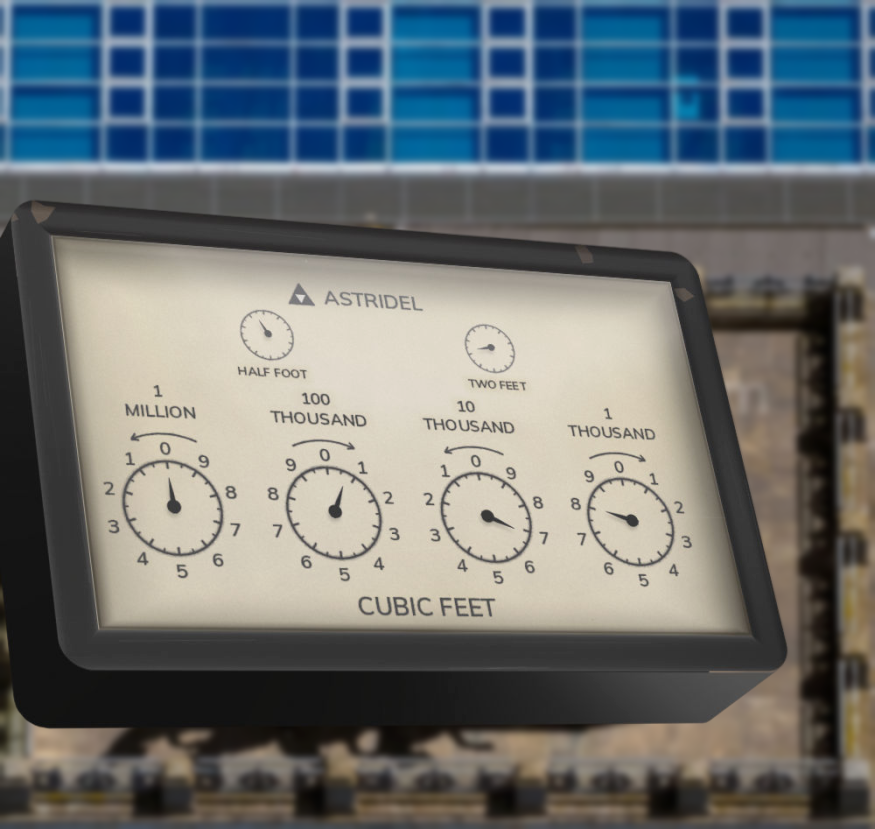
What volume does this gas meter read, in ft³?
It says 6800 ft³
